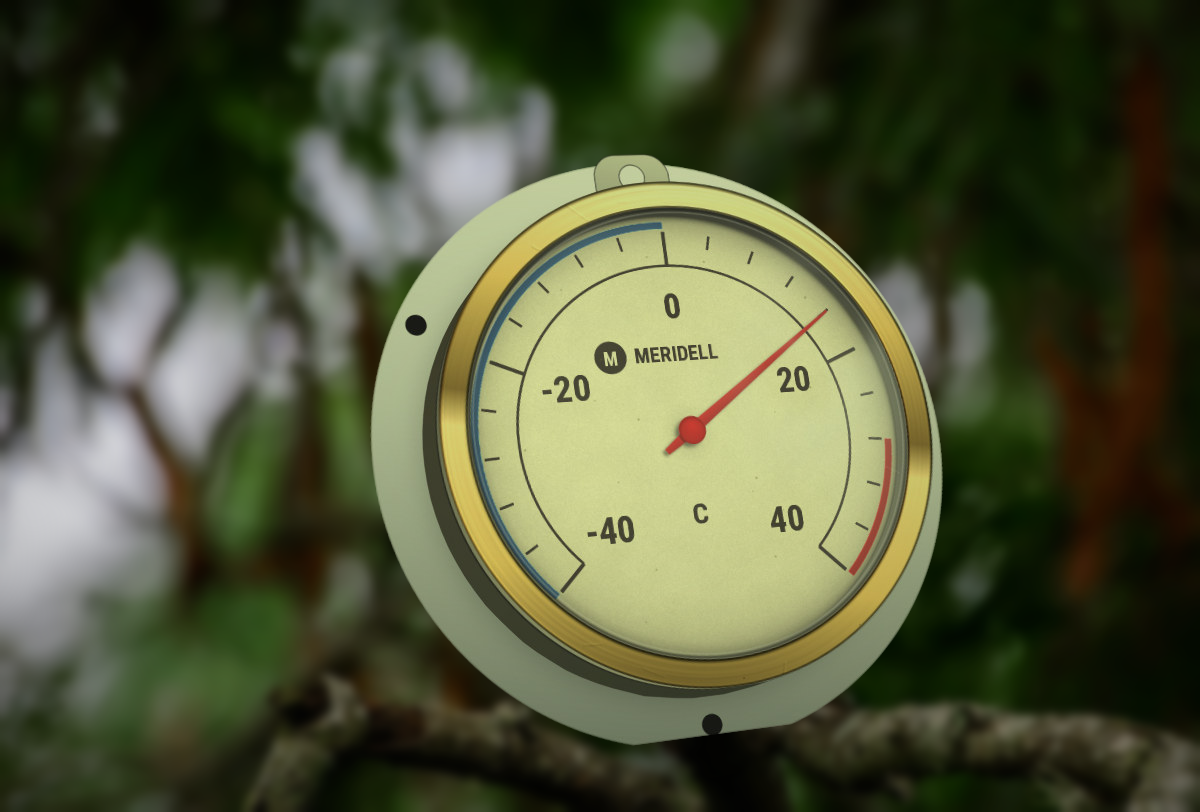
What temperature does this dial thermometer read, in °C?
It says 16 °C
